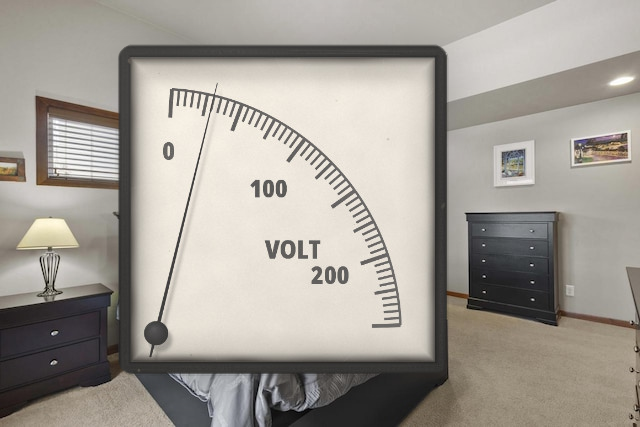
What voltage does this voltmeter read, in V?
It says 30 V
